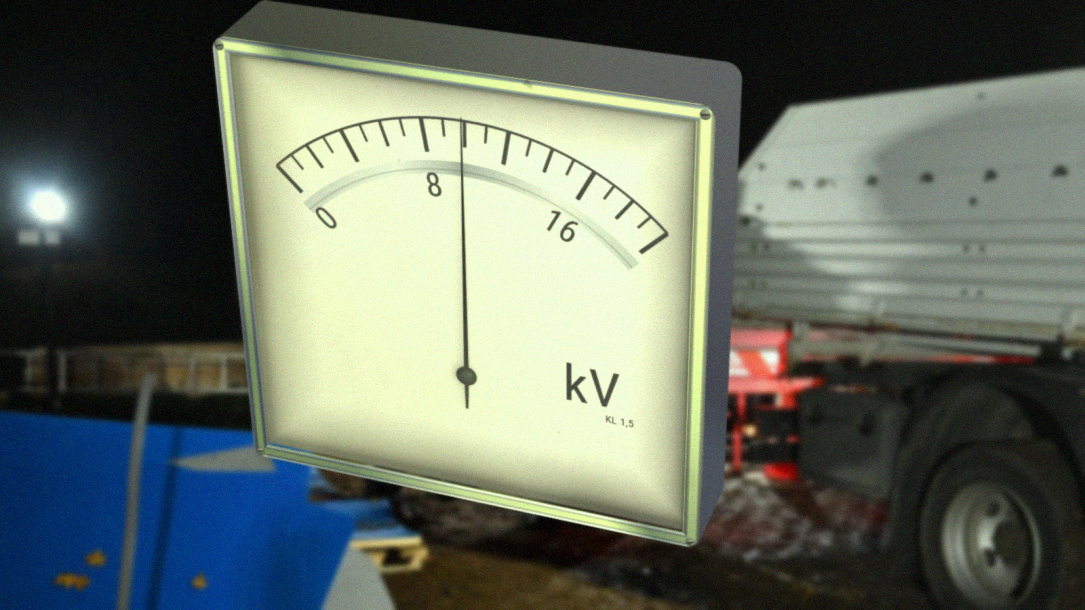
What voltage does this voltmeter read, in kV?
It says 10 kV
